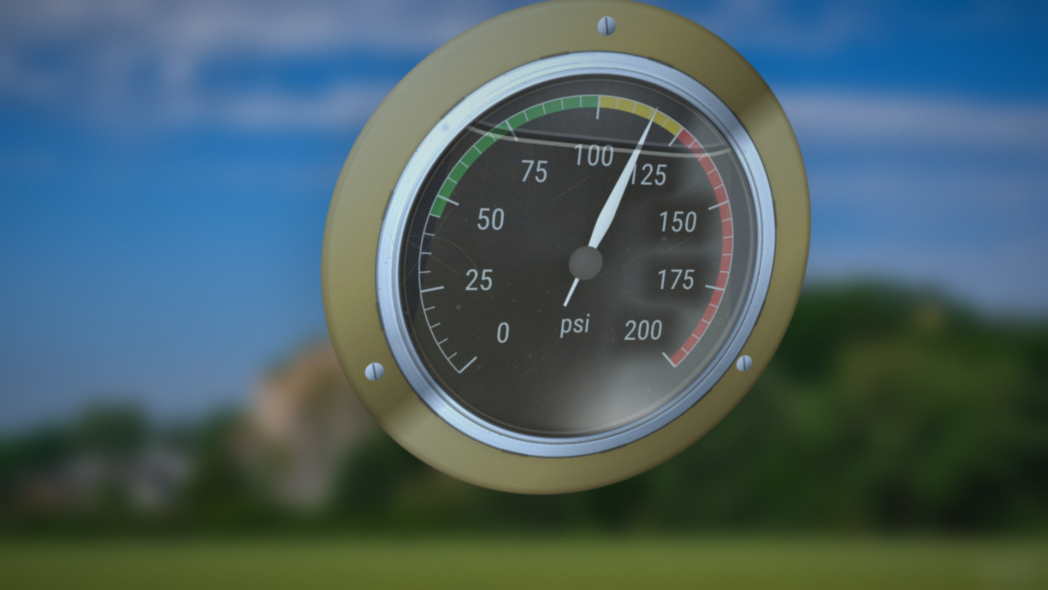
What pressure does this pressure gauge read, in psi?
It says 115 psi
